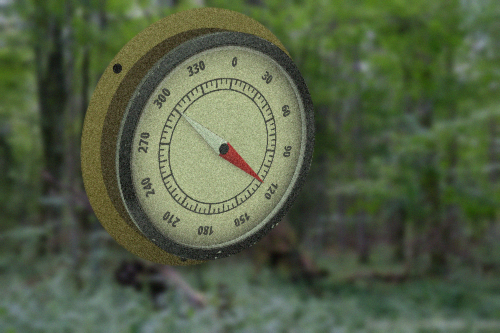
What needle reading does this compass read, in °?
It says 120 °
